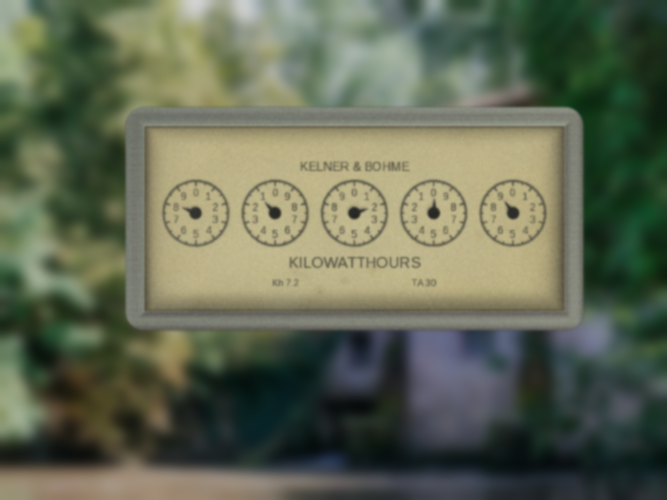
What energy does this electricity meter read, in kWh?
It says 81199 kWh
